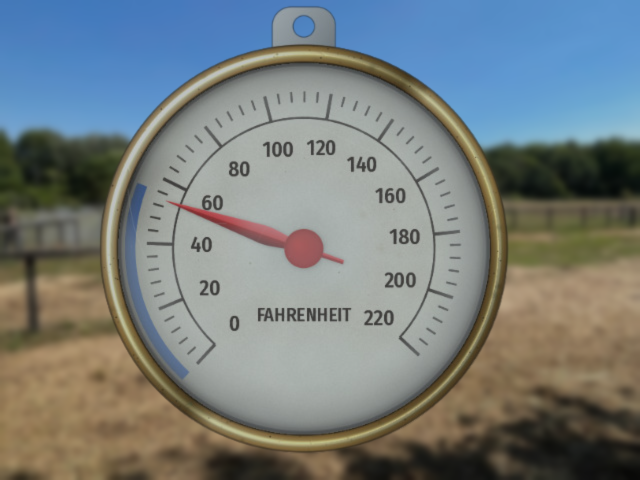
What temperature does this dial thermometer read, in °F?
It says 54 °F
